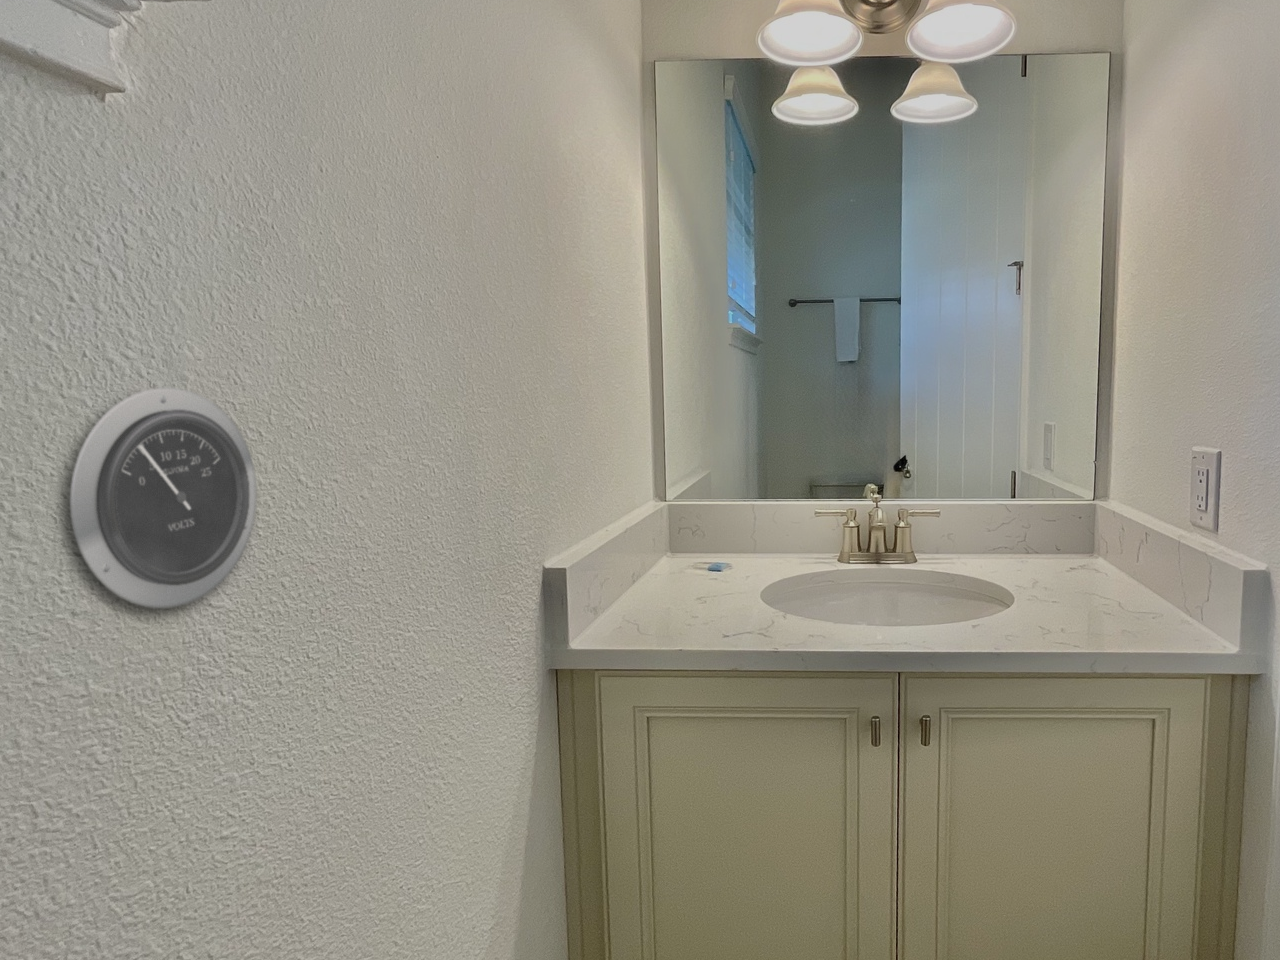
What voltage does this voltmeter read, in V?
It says 5 V
